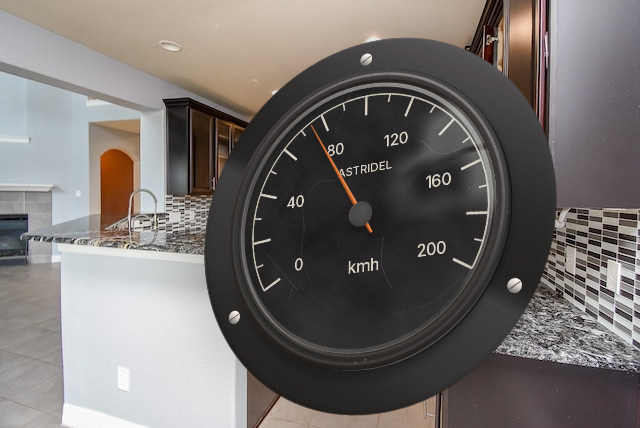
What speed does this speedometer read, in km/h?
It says 75 km/h
